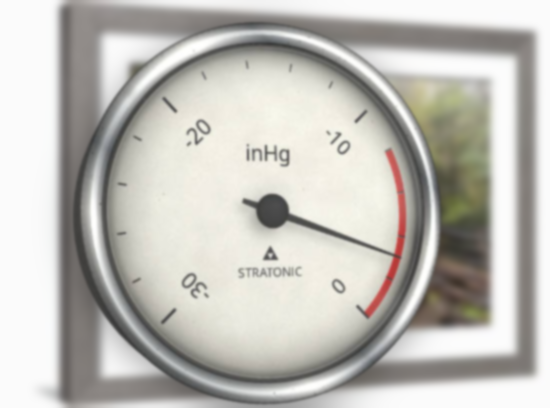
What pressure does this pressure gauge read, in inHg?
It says -3 inHg
